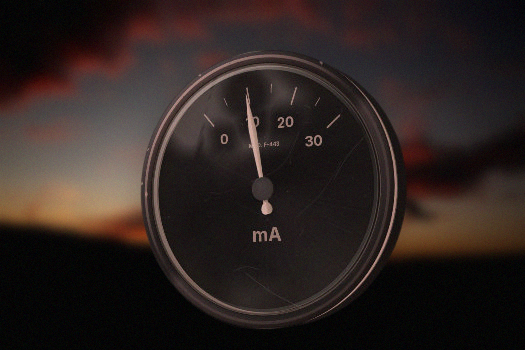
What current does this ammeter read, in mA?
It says 10 mA
